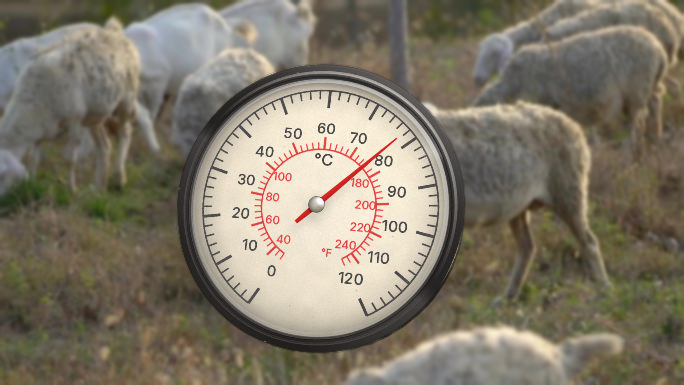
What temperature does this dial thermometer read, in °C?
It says 78 °C
